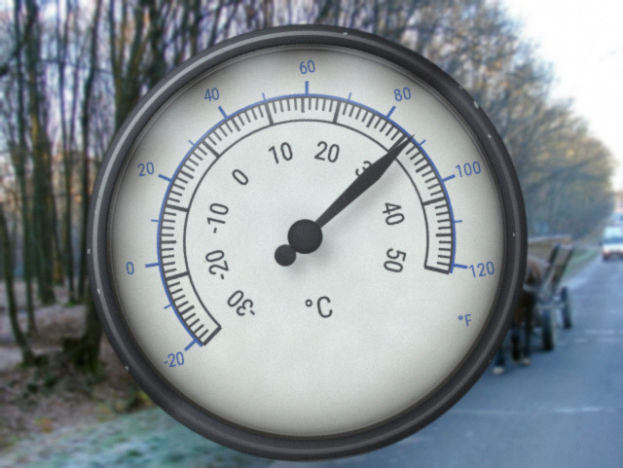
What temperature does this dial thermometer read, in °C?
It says 31 °C
